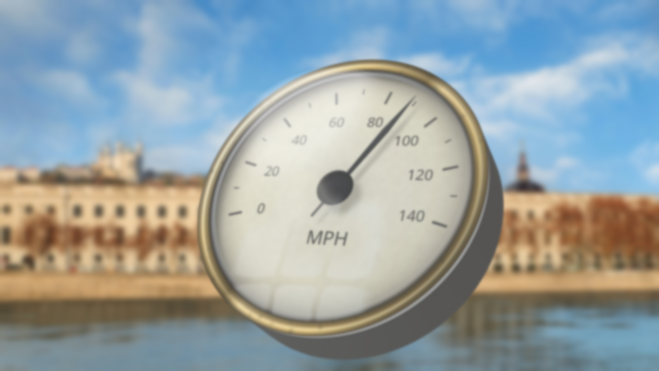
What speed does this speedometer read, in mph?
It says 90 mph
